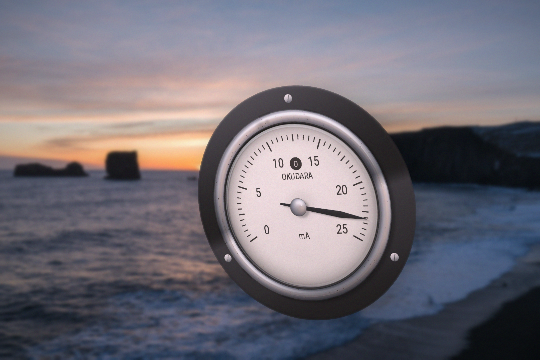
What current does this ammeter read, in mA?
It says 23 mA
